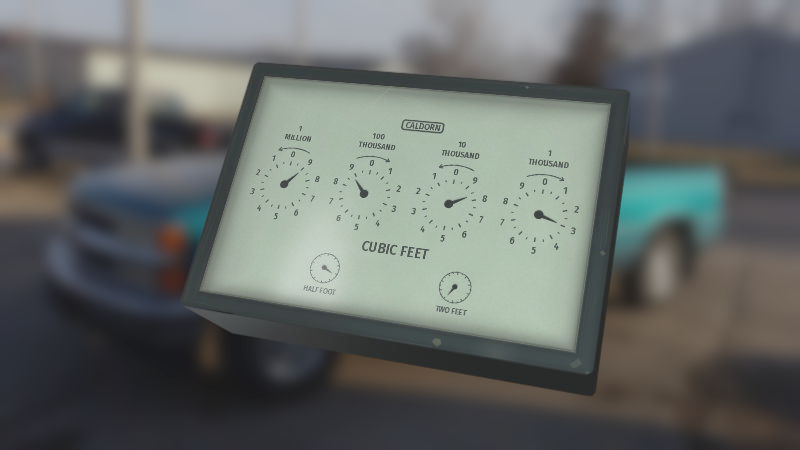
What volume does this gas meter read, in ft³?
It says 888300 ft³
